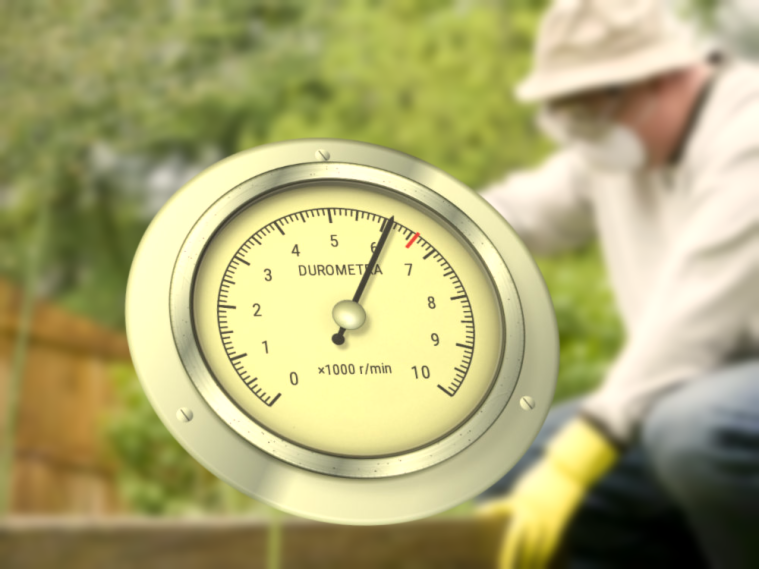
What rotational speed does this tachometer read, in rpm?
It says 6100 rpm
